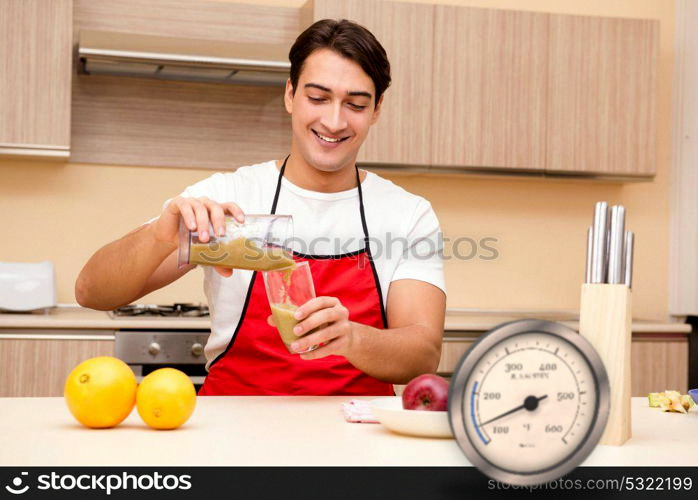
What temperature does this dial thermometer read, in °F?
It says 140 °F
